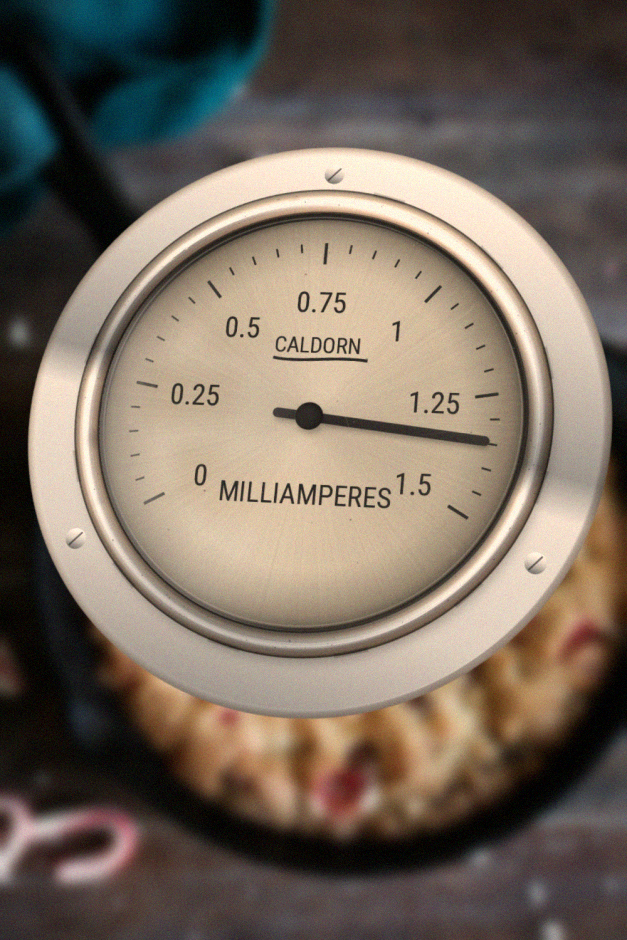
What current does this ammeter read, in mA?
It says 1.35 mA
